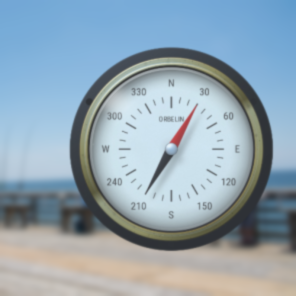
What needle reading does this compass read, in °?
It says 30 °
